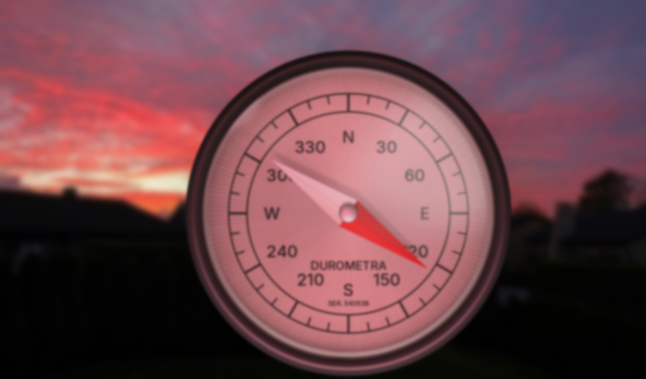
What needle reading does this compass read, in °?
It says 125 °
